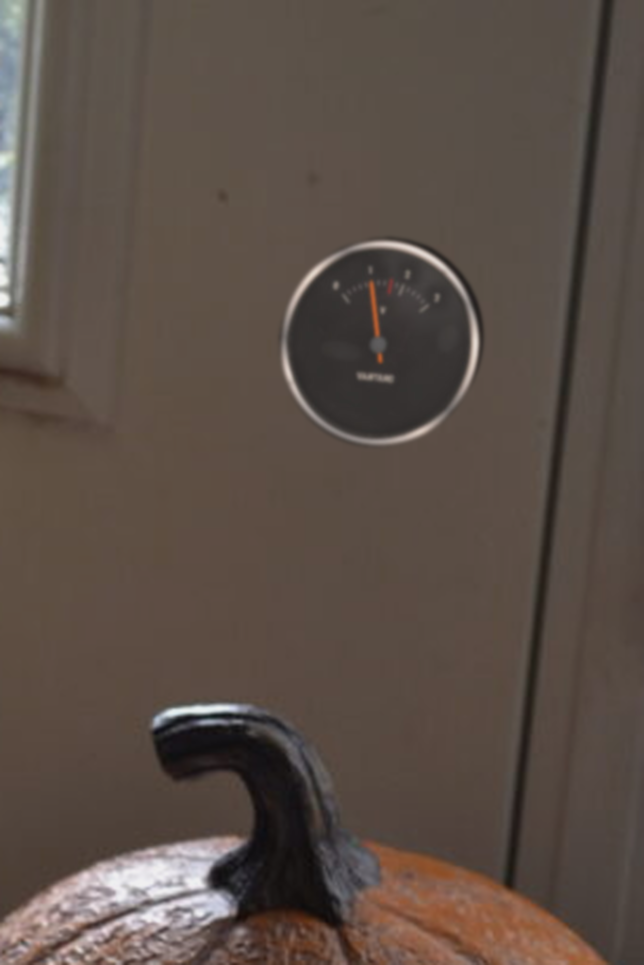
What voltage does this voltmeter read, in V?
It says 1 V
